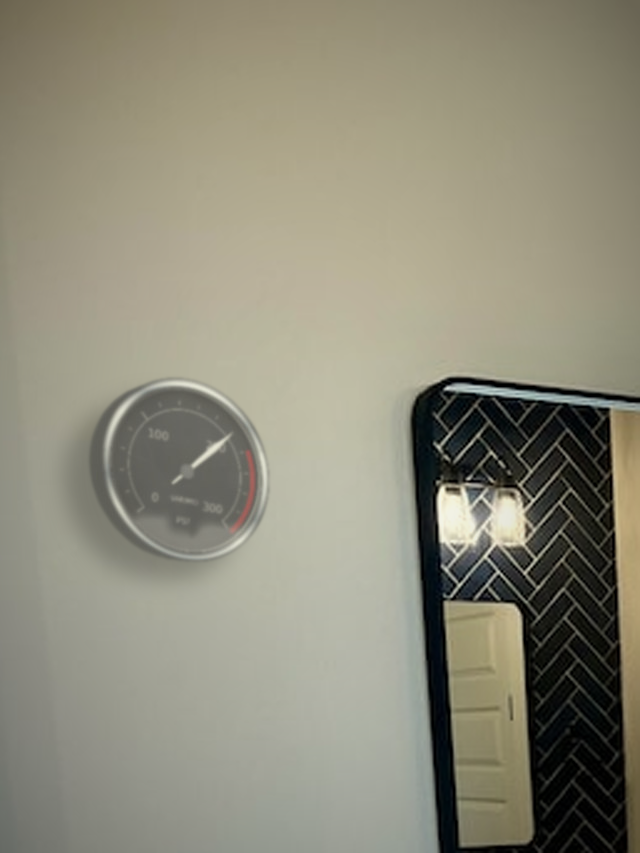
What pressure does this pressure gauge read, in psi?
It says 200 psi
